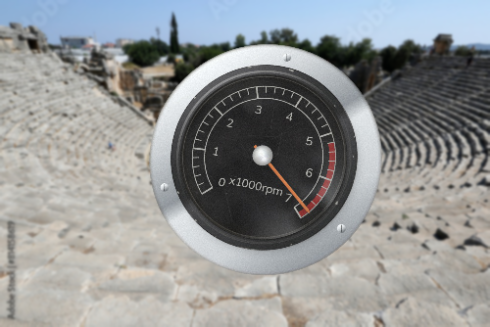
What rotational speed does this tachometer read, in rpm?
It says 6800 rpm
